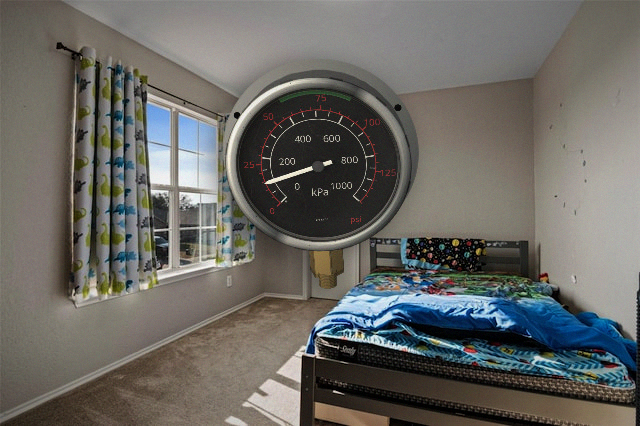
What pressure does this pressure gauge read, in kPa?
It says 100 kPa
